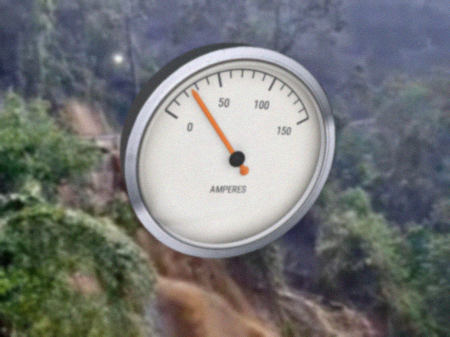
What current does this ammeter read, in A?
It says 25 A
